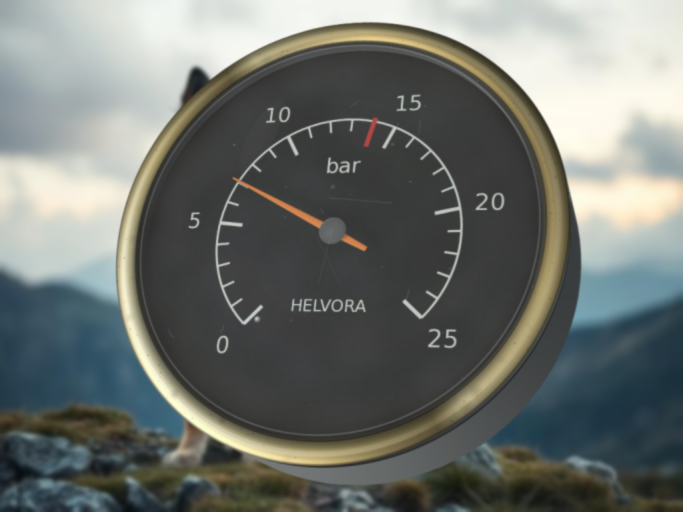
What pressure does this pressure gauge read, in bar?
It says 7 bar
